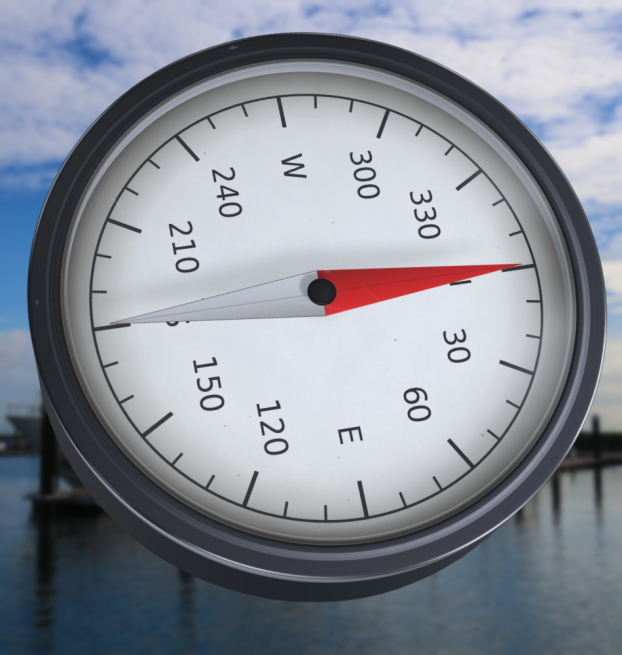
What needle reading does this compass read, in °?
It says 0 °
